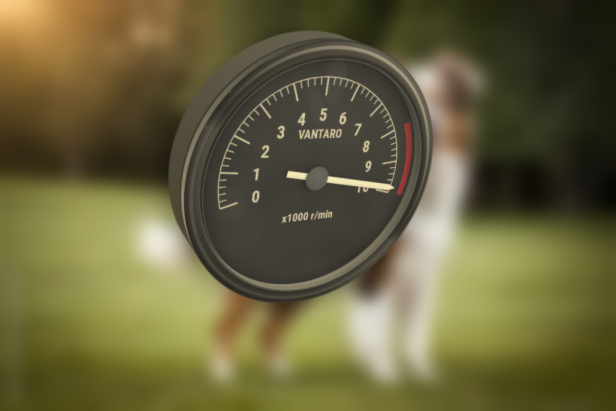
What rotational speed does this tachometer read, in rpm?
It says 9800 rpm
